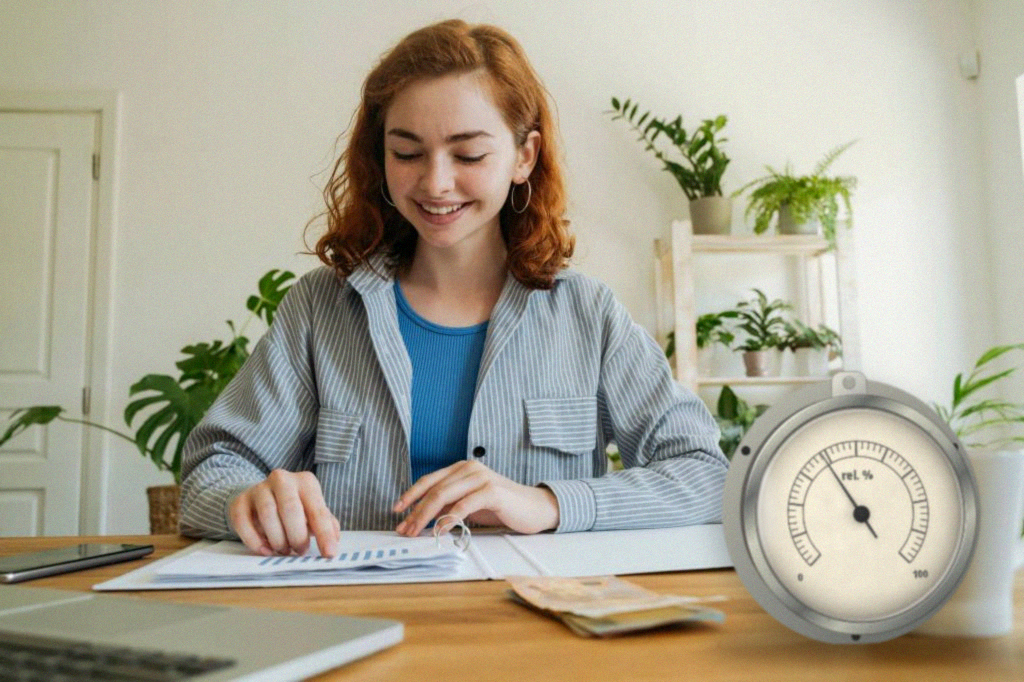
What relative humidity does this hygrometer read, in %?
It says 38 %
